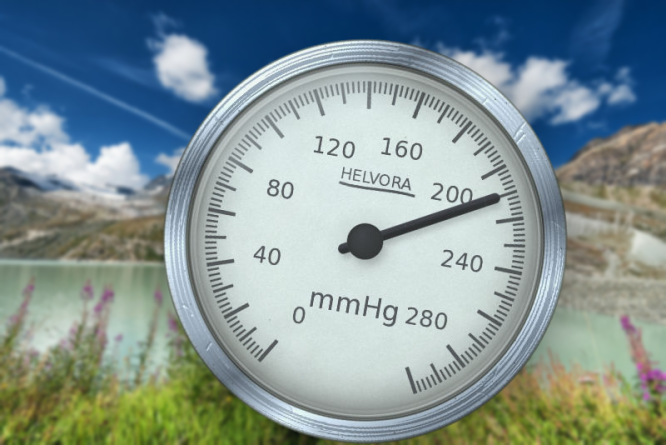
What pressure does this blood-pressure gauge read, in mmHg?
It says 210 mmHg
